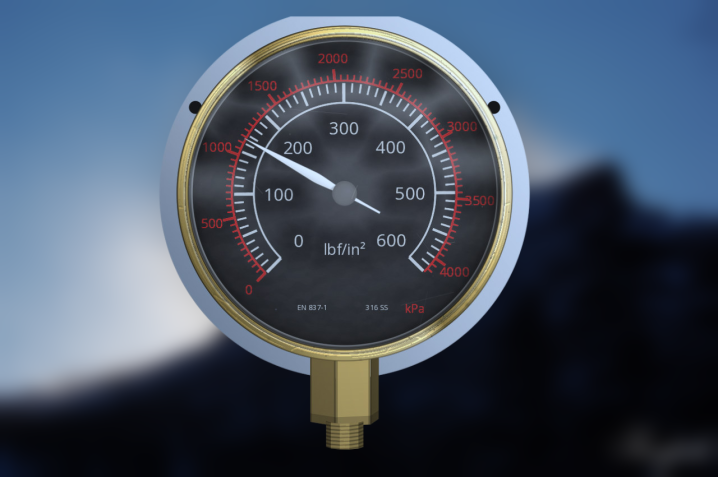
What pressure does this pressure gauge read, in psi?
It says 165 psi
